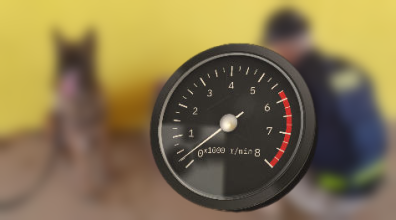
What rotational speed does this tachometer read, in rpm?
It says 250 rpm
